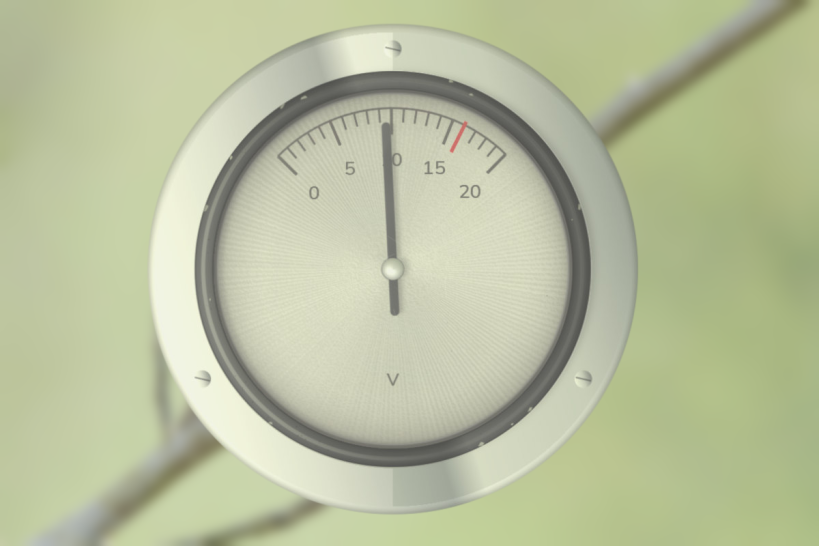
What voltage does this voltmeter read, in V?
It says 9.5 V
